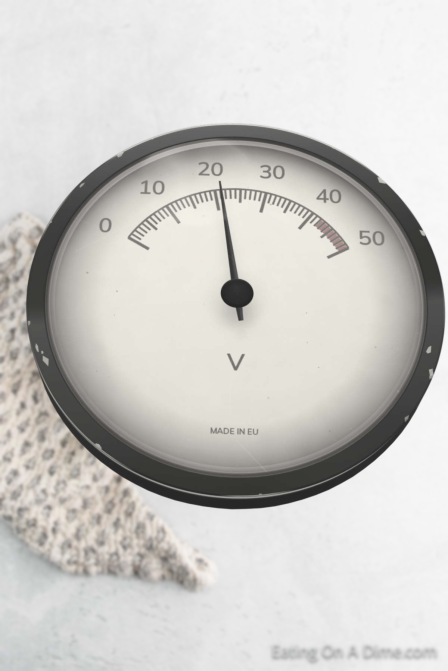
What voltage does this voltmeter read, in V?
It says 21 V
